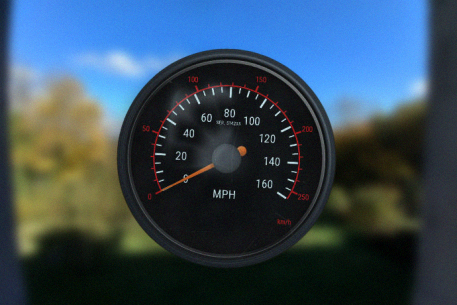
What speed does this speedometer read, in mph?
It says 0 mph
